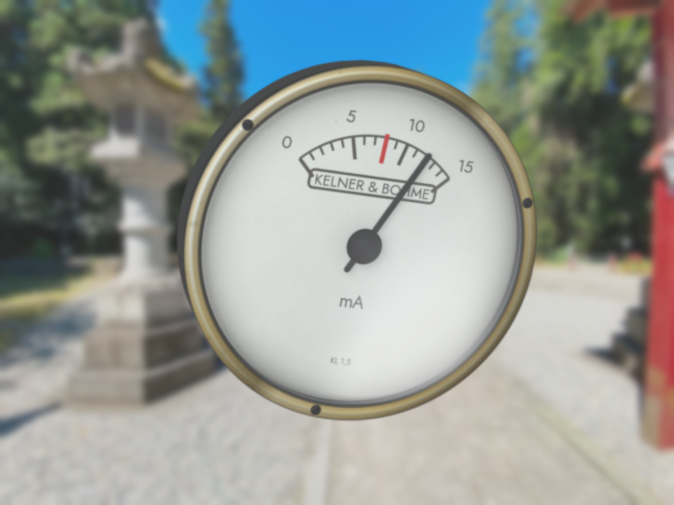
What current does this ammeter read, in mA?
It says 12 mA
